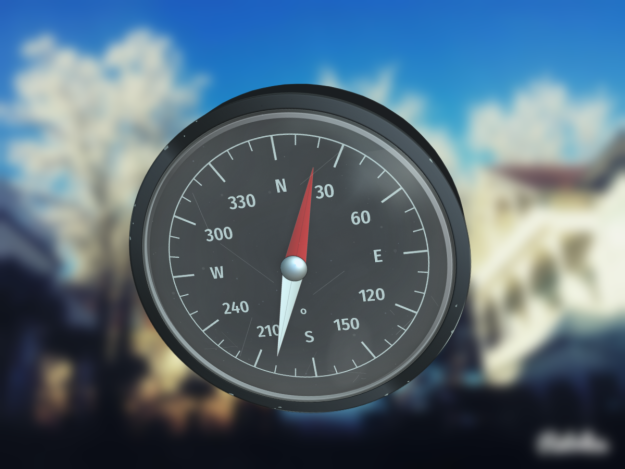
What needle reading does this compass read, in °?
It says 20 °
